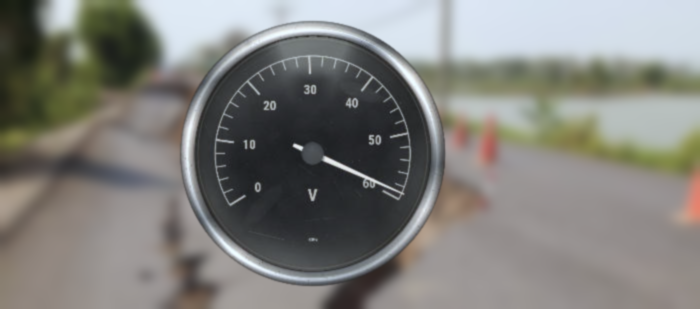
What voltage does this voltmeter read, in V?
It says 59 V
